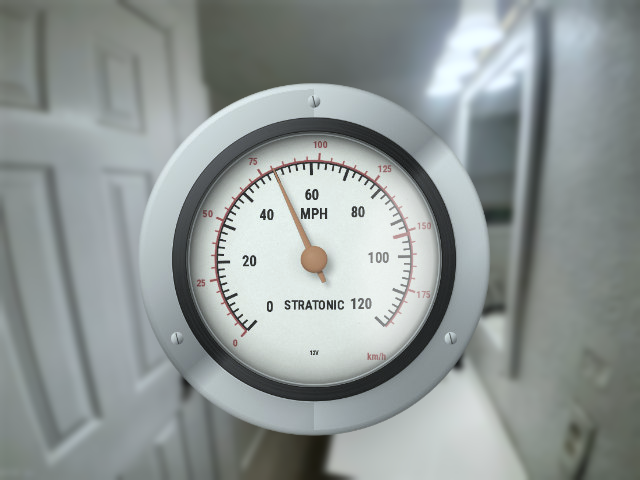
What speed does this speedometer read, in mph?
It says 50 mph
